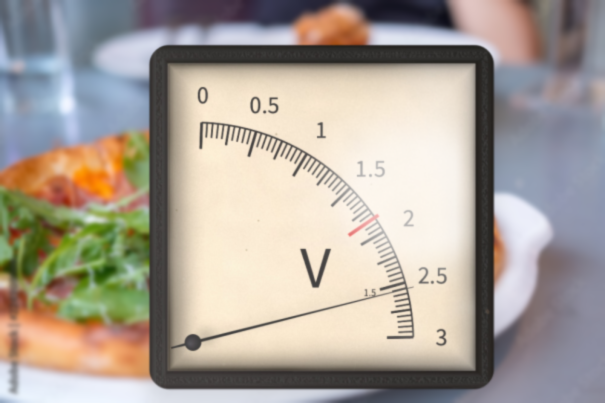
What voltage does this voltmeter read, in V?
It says 2.55 V
